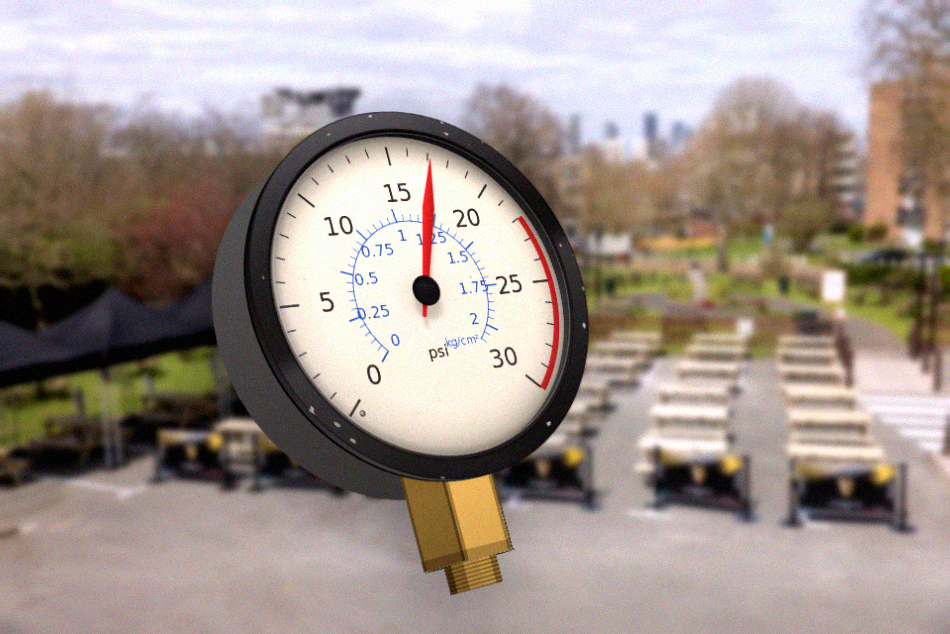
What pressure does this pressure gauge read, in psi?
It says 17 psi
